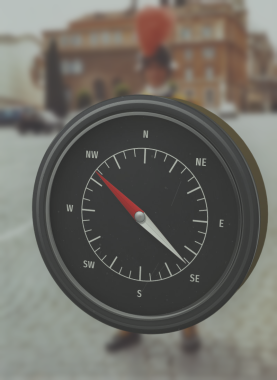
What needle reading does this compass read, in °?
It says 310 °
